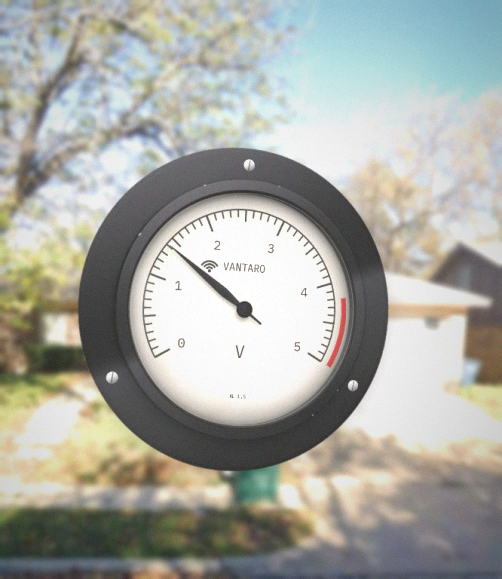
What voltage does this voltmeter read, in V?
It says 1.4 V
